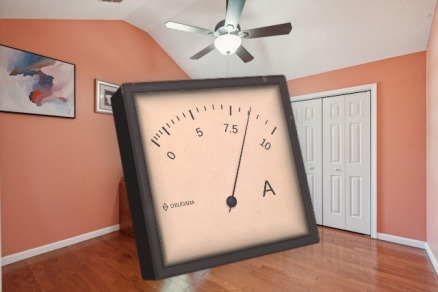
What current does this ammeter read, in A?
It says 8.5 A
